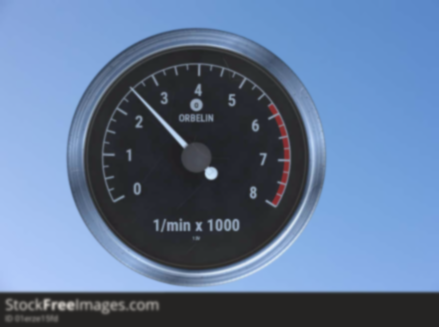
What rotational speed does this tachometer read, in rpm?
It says 2500 rpm
